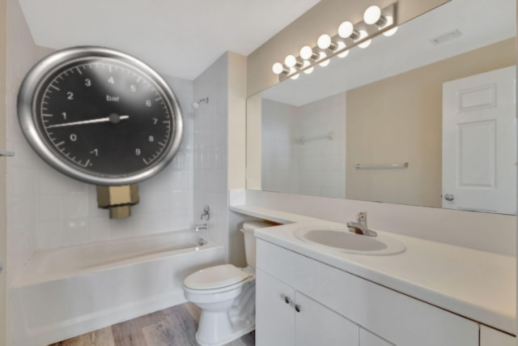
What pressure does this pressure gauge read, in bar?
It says 0.6 bar
